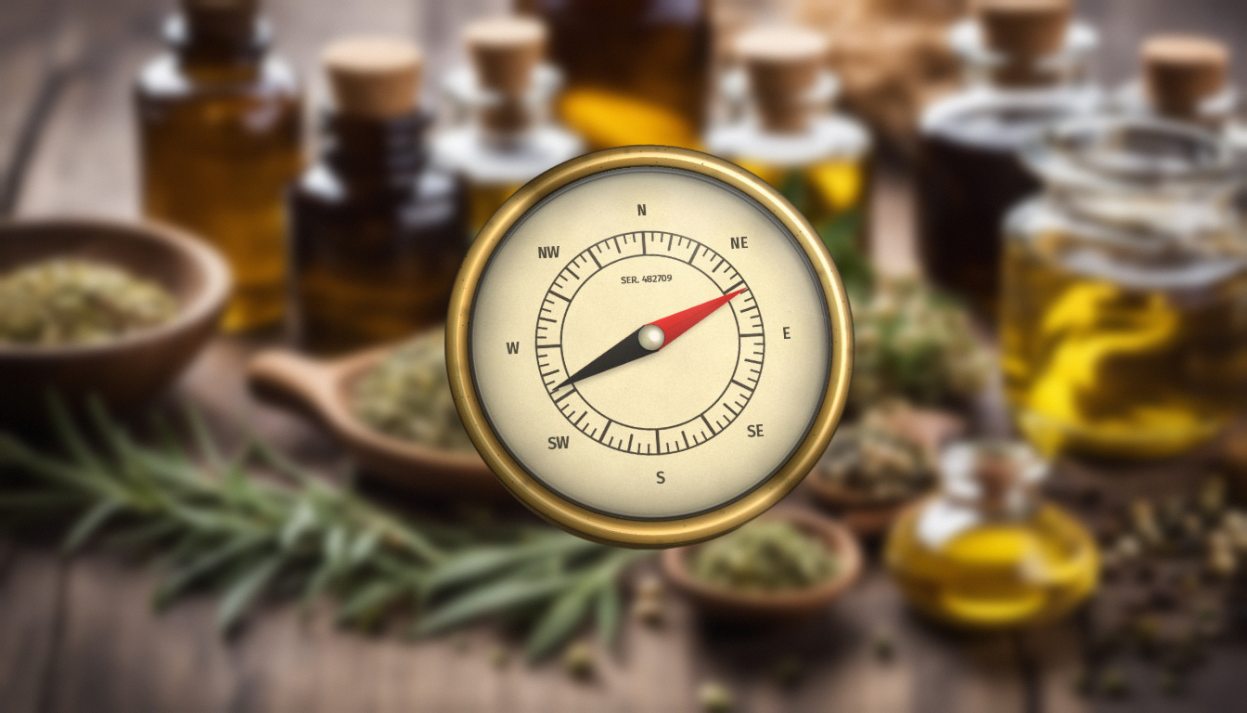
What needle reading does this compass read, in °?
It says 65 °
